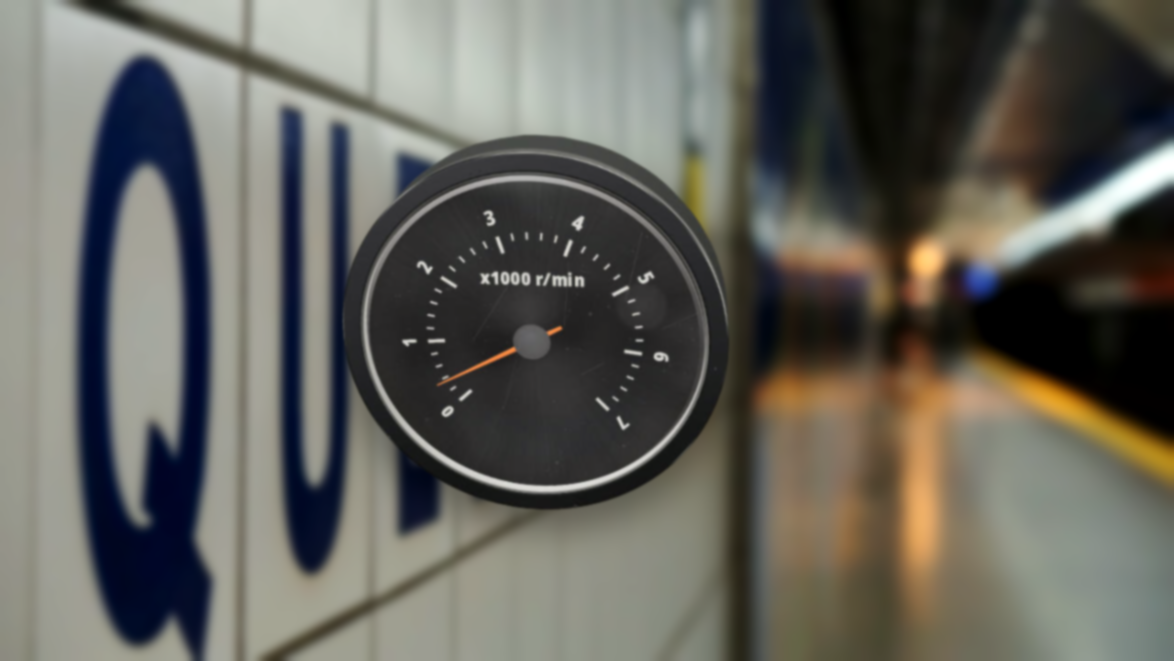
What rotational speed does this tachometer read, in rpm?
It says 400 rpm
